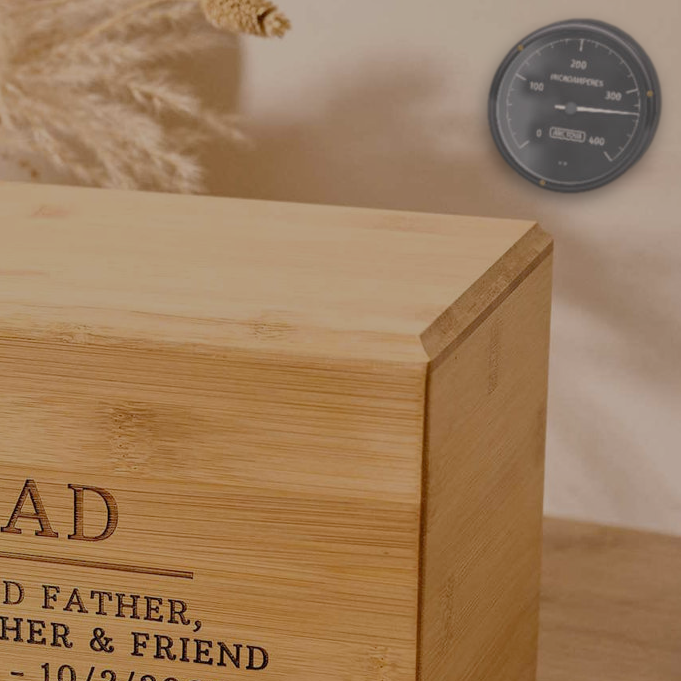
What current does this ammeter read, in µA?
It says 330 µA
